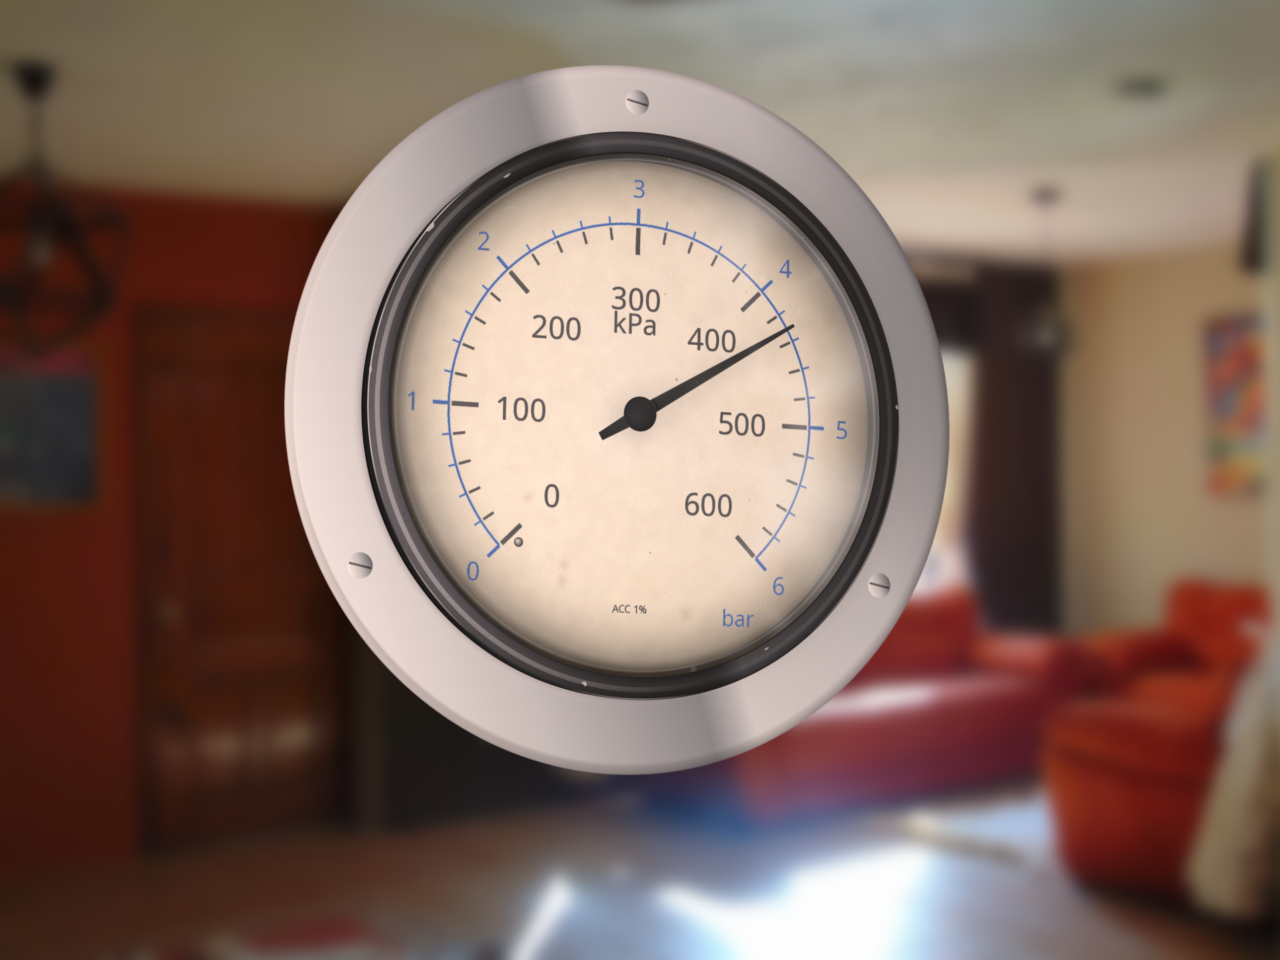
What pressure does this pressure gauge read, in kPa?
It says 430 kPa
